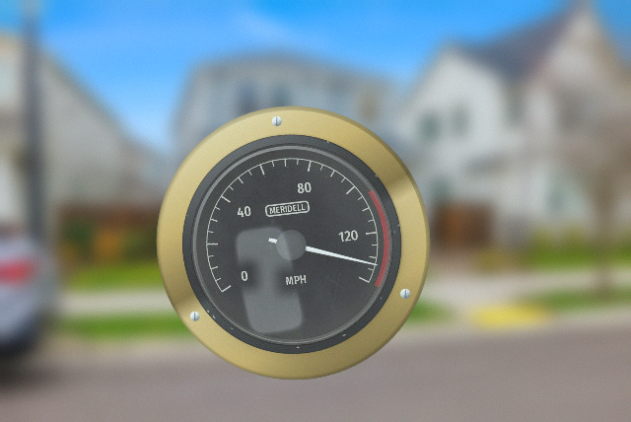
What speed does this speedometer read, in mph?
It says 132.5 mph
